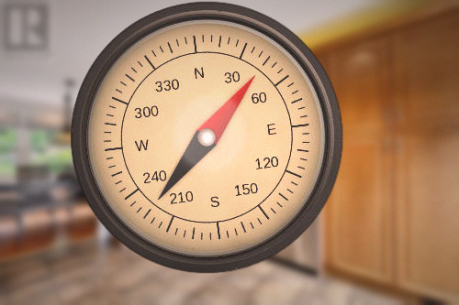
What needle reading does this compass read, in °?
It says 45 °
